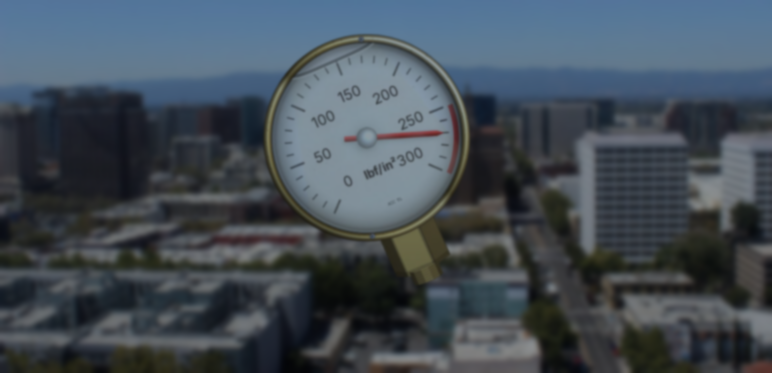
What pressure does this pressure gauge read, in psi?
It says 270 psi
